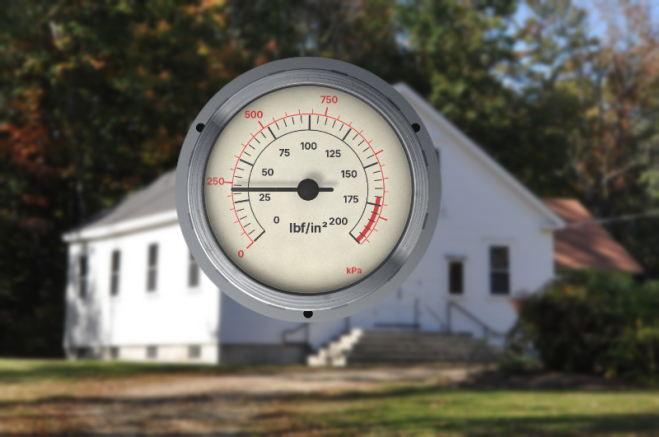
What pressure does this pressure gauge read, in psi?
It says 32.5 psi
